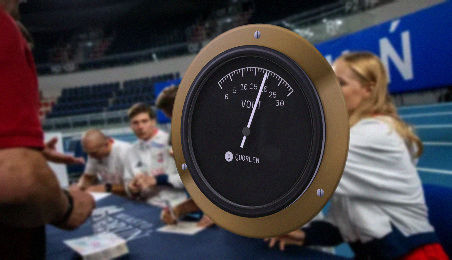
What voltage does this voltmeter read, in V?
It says 20 V
